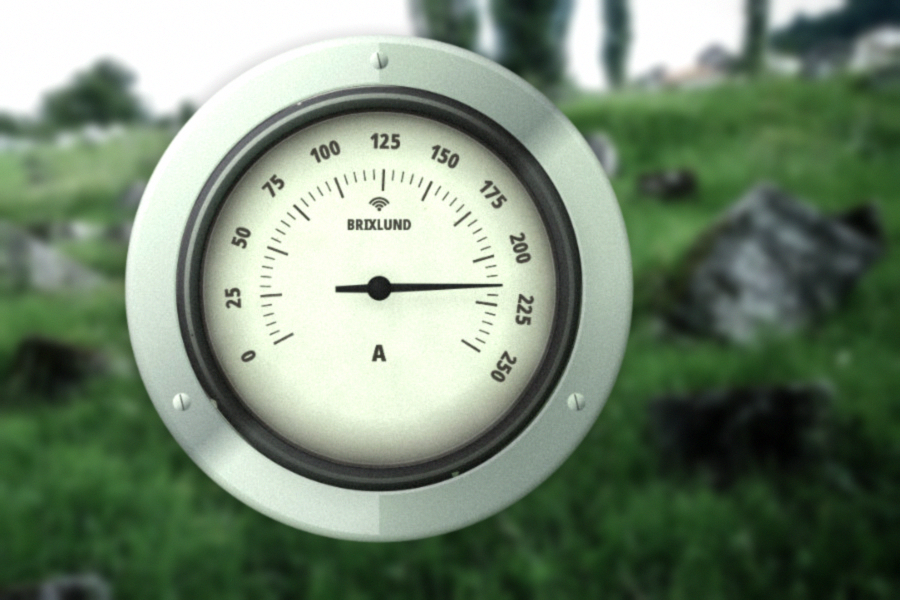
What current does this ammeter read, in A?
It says 215 A
